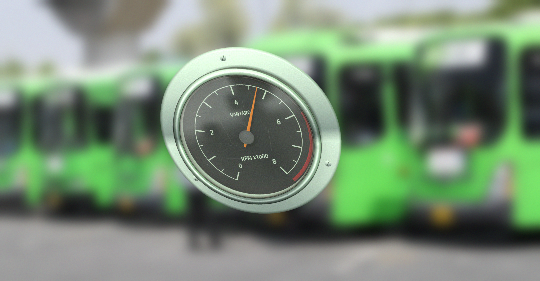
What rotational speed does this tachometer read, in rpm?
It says 4750 rpm
